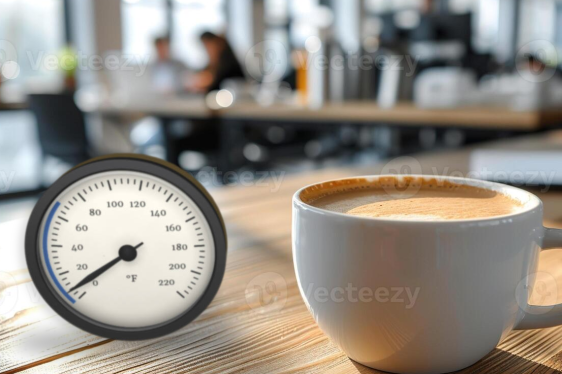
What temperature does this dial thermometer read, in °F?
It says 8 °F
